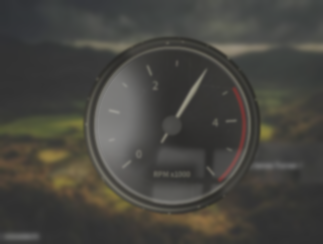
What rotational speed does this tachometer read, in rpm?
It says 3000 rpm
